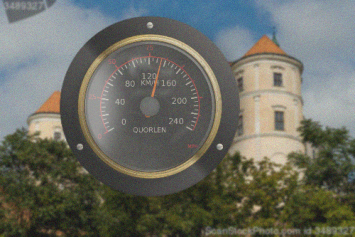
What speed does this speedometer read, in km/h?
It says 135 km/h
